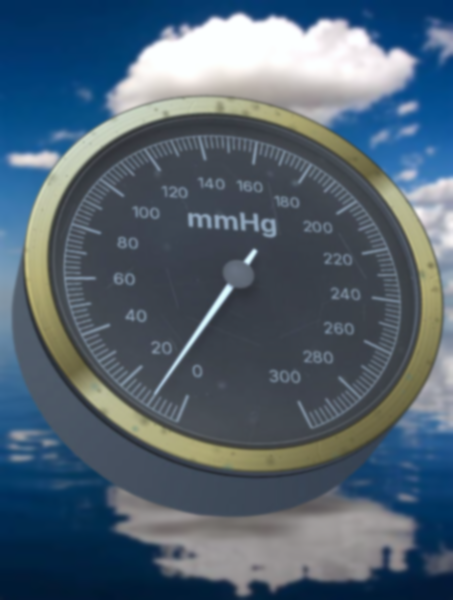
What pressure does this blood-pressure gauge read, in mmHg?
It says 10 mmHg
